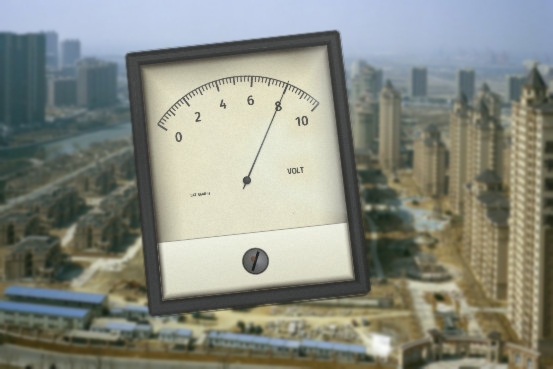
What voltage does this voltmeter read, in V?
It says 8 V
